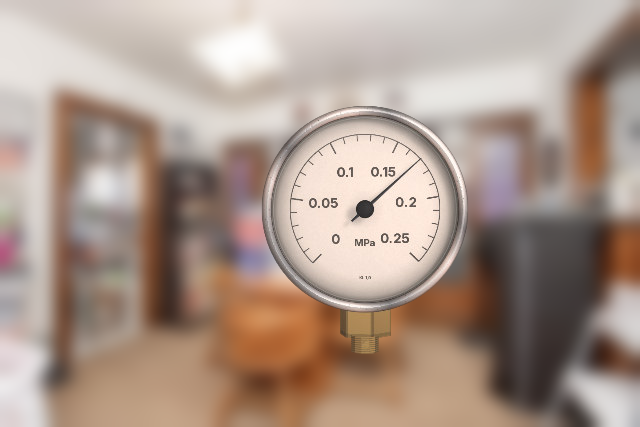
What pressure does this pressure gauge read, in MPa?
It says 0.17 MPa
